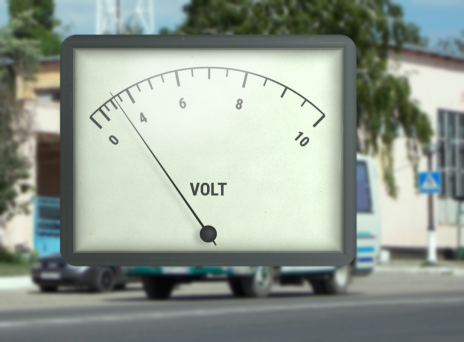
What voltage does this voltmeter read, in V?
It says 3.25 V
